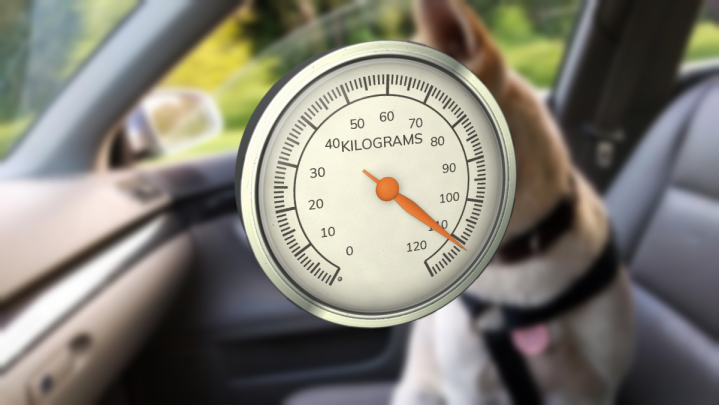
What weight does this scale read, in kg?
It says 111 kg
